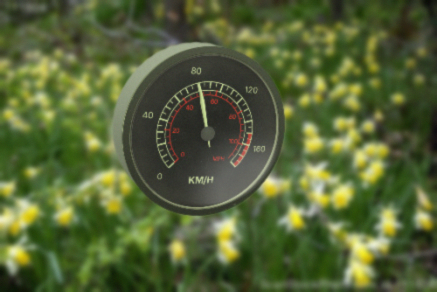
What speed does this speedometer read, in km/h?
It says 80 km/h
